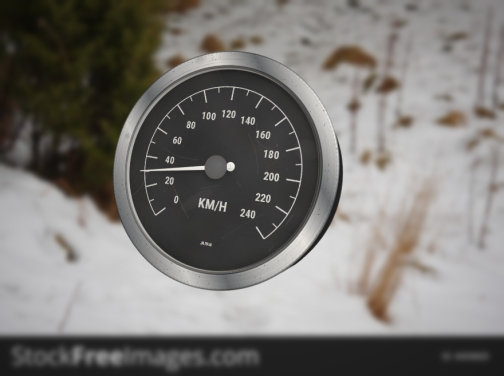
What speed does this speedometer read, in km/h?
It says 30 km/h
